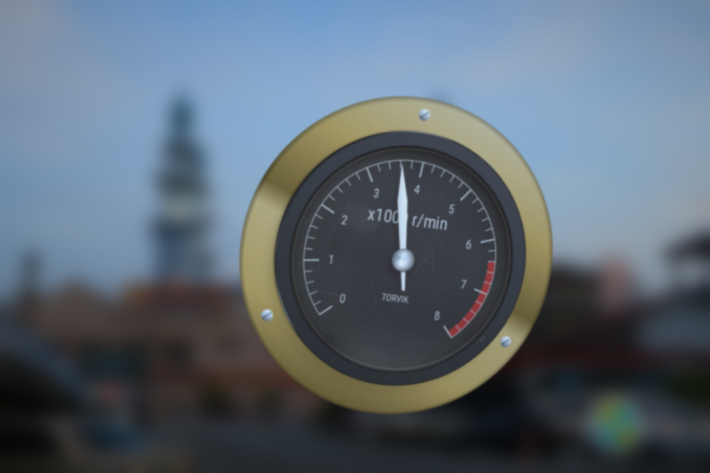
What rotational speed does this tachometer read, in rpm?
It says 3600 rpm
